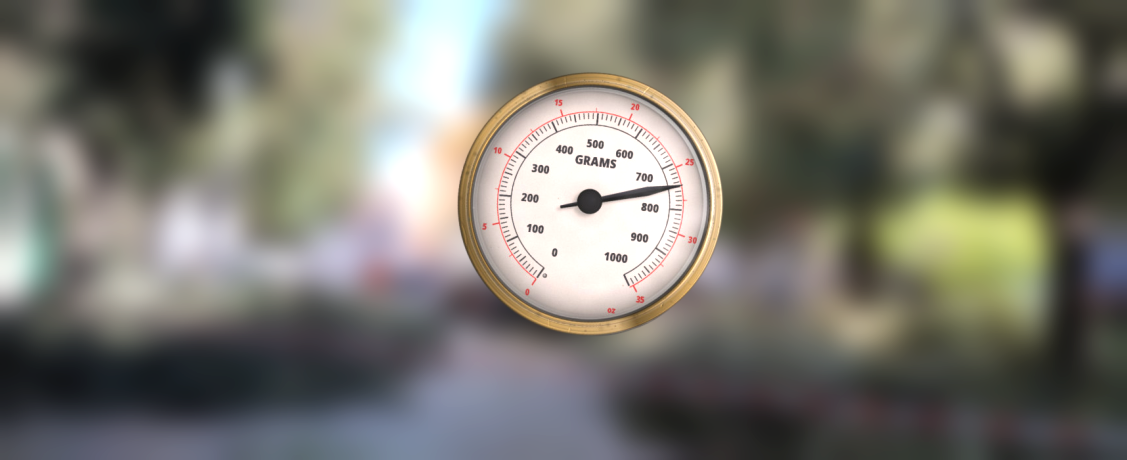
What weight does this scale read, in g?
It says 750 g
